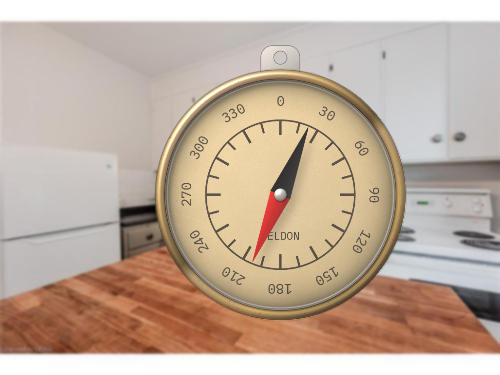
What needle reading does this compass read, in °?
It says 202.5 °
